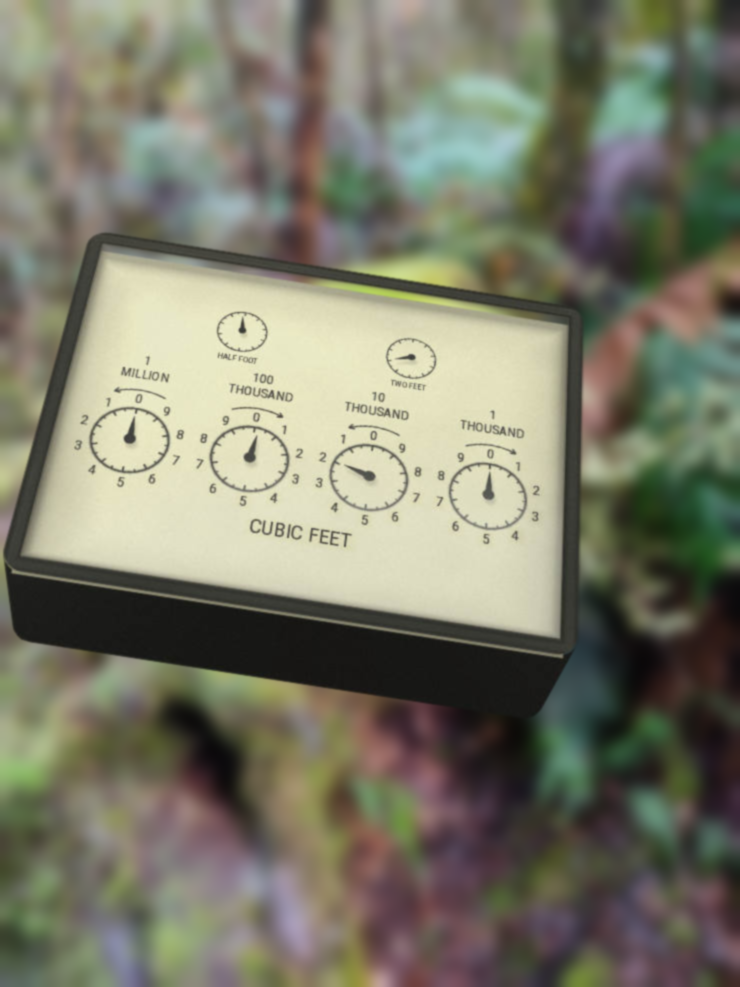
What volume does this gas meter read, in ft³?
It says 2000 ft³
